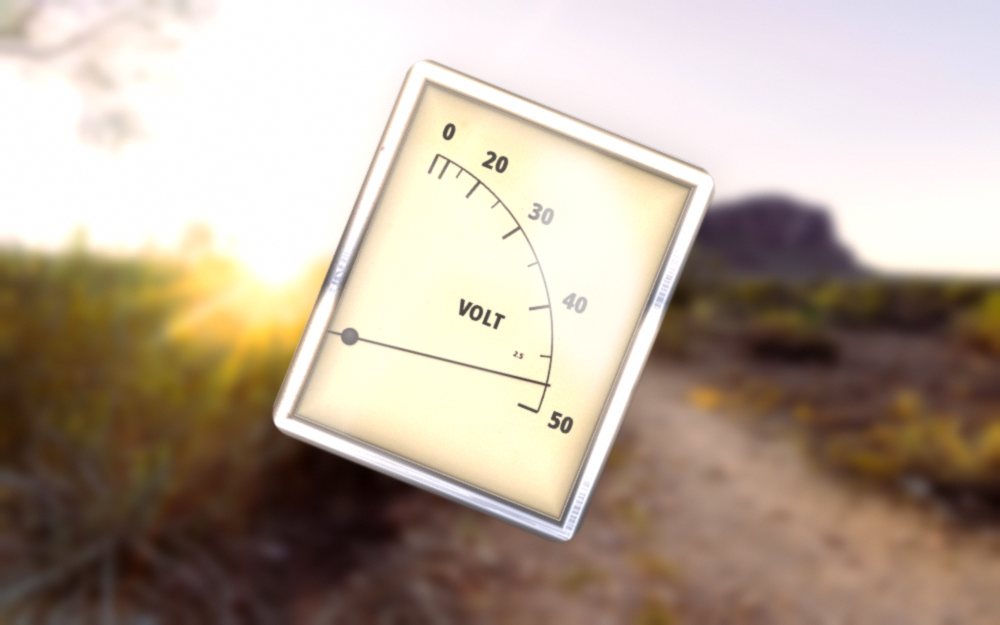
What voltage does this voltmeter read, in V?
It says 47.5 V
